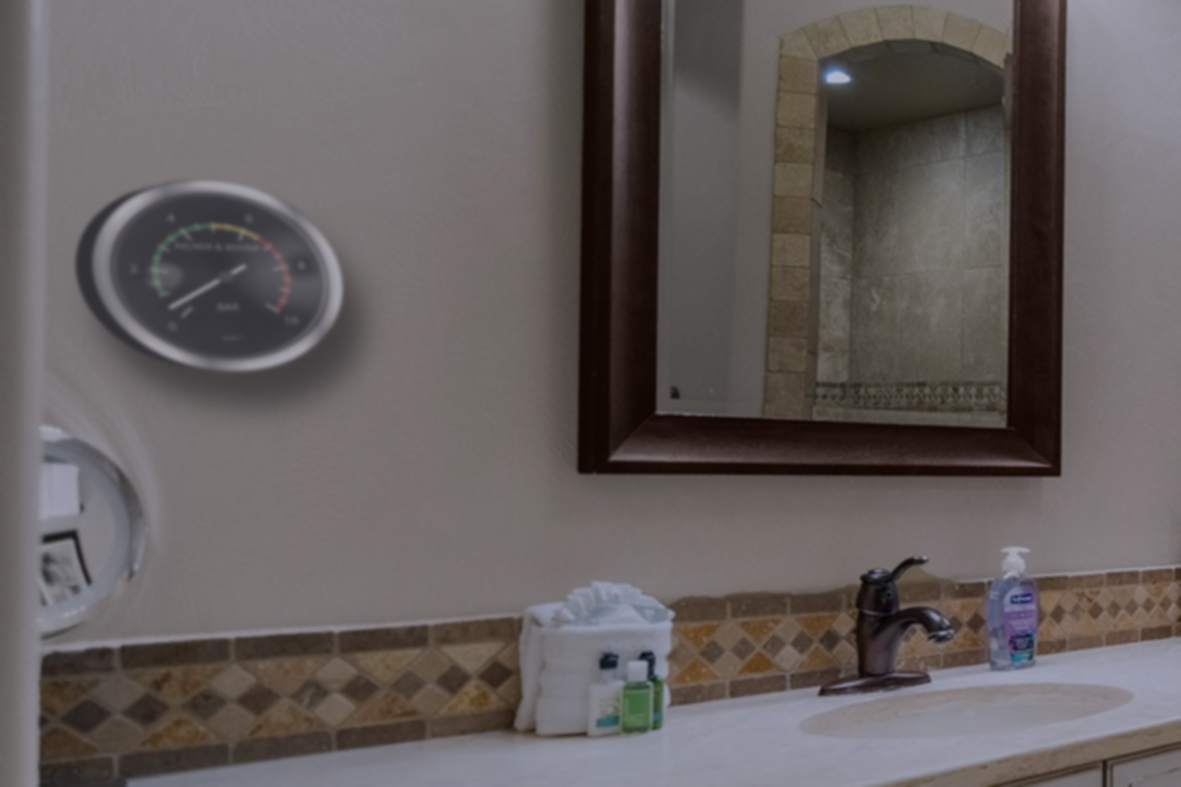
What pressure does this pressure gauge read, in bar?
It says 0.5 bar
